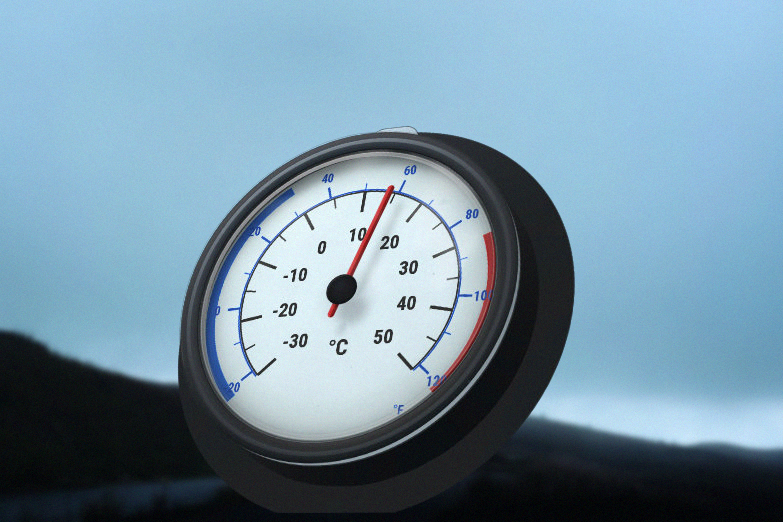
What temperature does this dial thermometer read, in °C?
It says 15 °C
